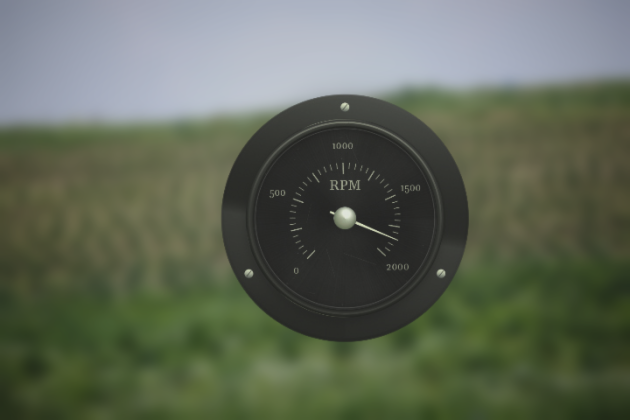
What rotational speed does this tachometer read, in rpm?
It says 1850 rpm
